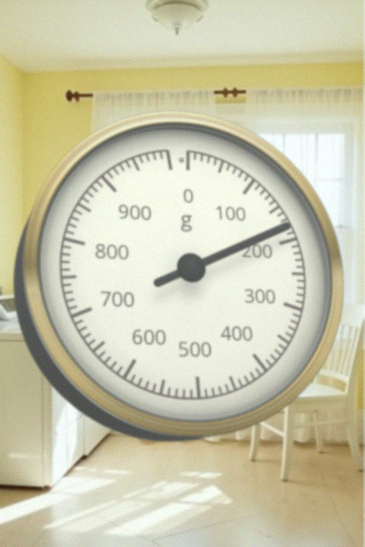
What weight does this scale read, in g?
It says 180 g
